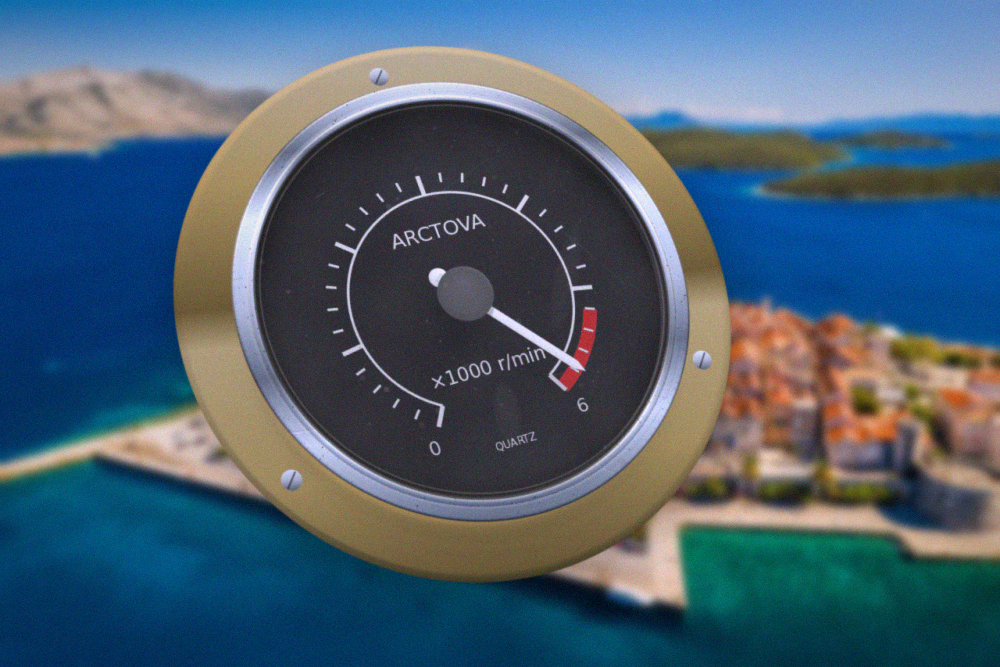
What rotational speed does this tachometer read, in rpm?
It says 5800 rpm
